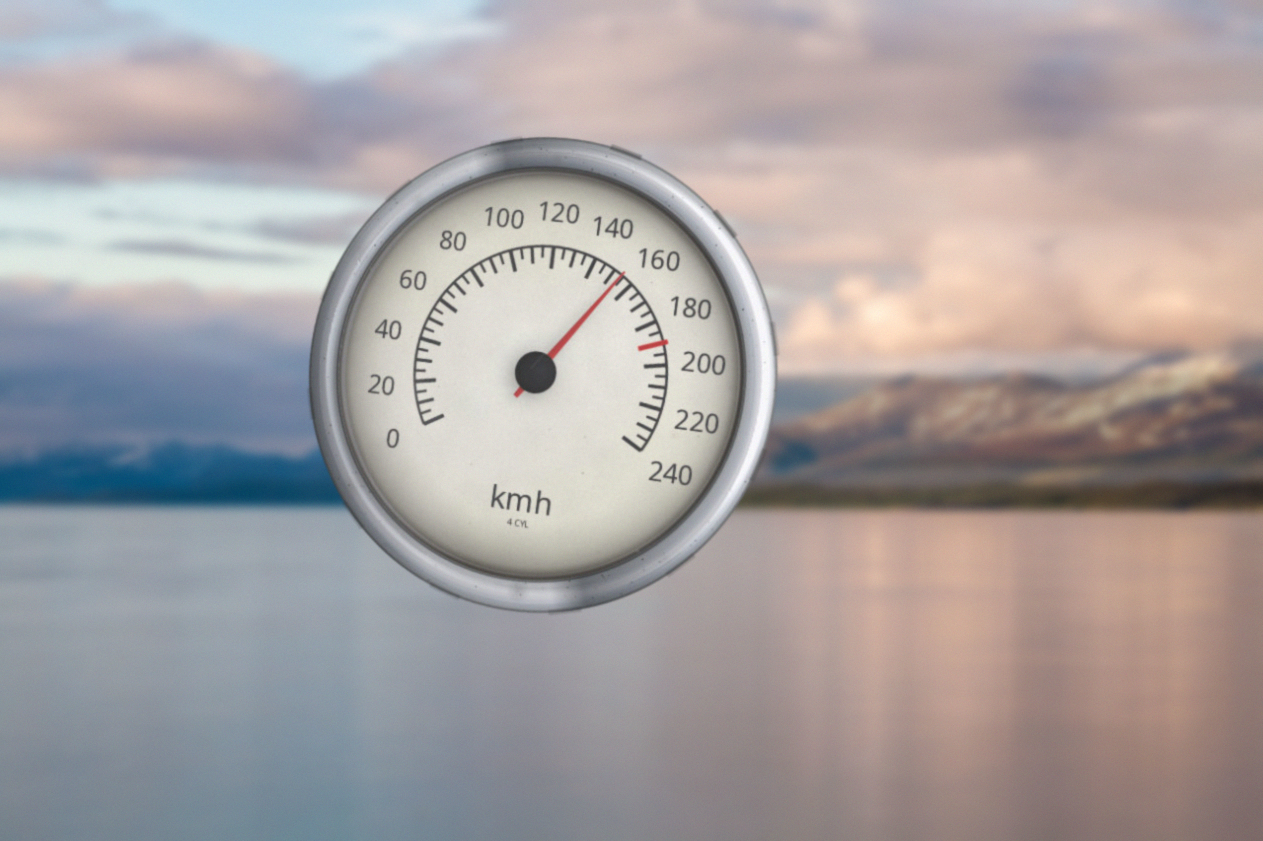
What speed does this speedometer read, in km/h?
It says 155 km/h
